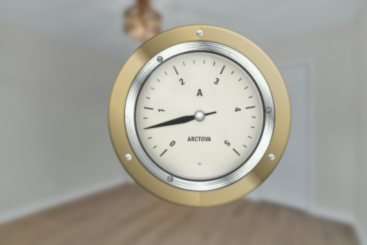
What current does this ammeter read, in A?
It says 0.6 A
